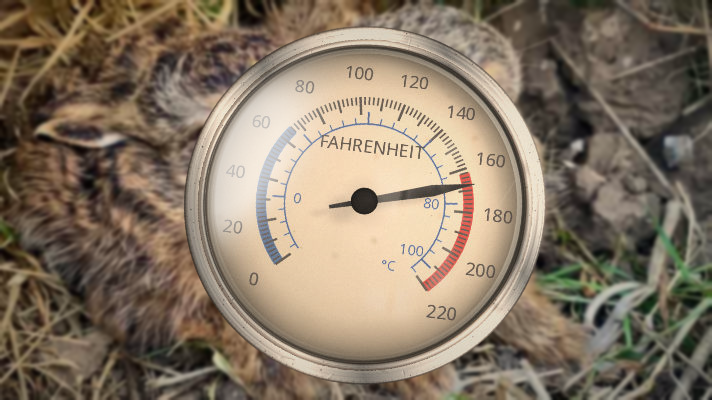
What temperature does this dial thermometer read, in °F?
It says 168 °F
